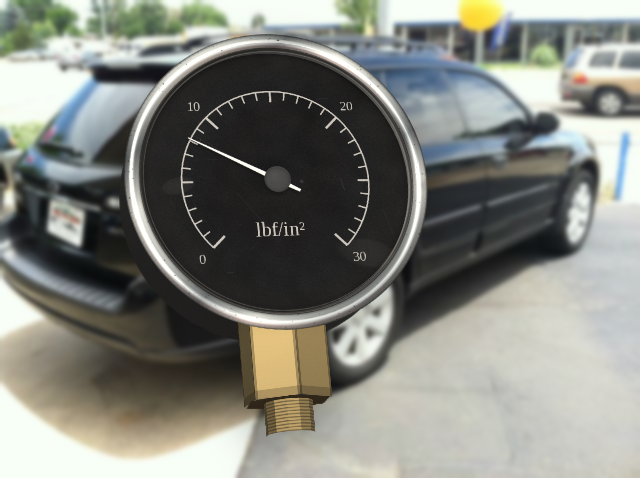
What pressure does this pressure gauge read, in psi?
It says 8 psi
